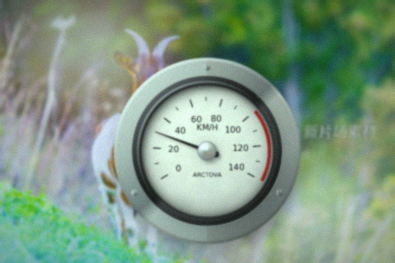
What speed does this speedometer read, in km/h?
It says 30 km/h
